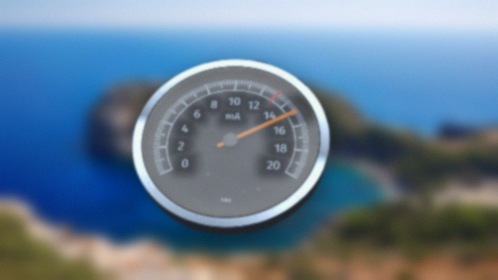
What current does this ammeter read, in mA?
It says 15 mA
